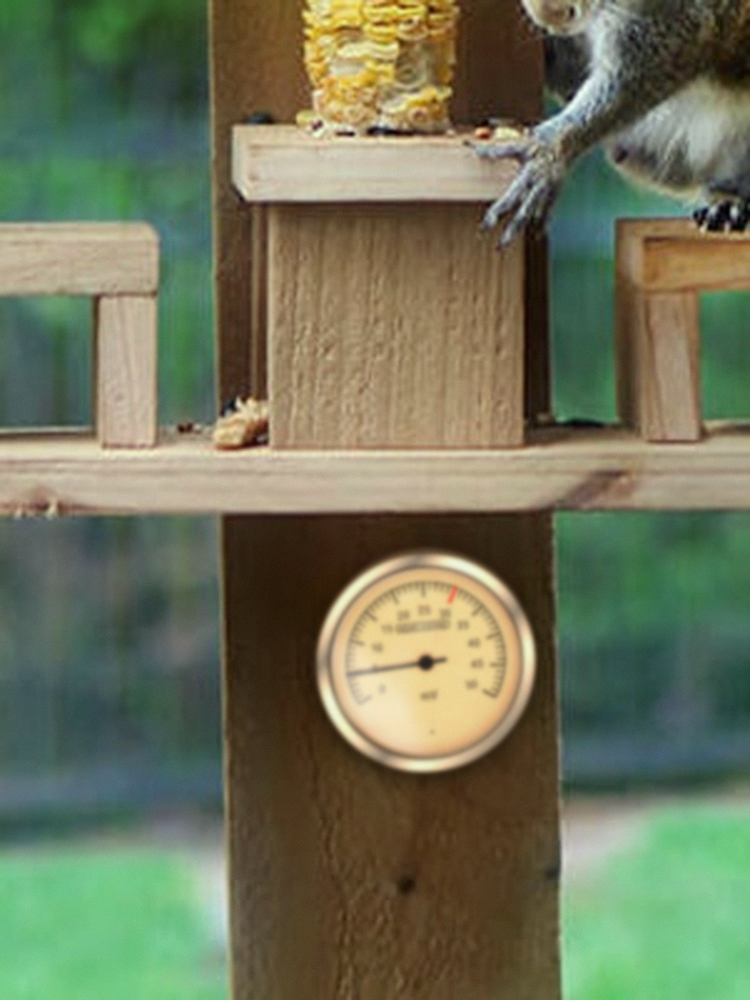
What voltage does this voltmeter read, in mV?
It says 5 mV
